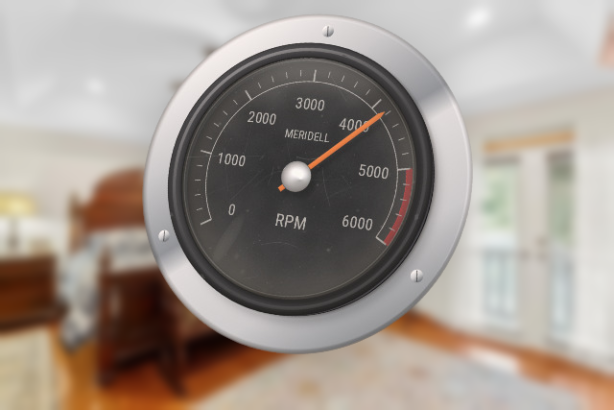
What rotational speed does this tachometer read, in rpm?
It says 4200 rpm
